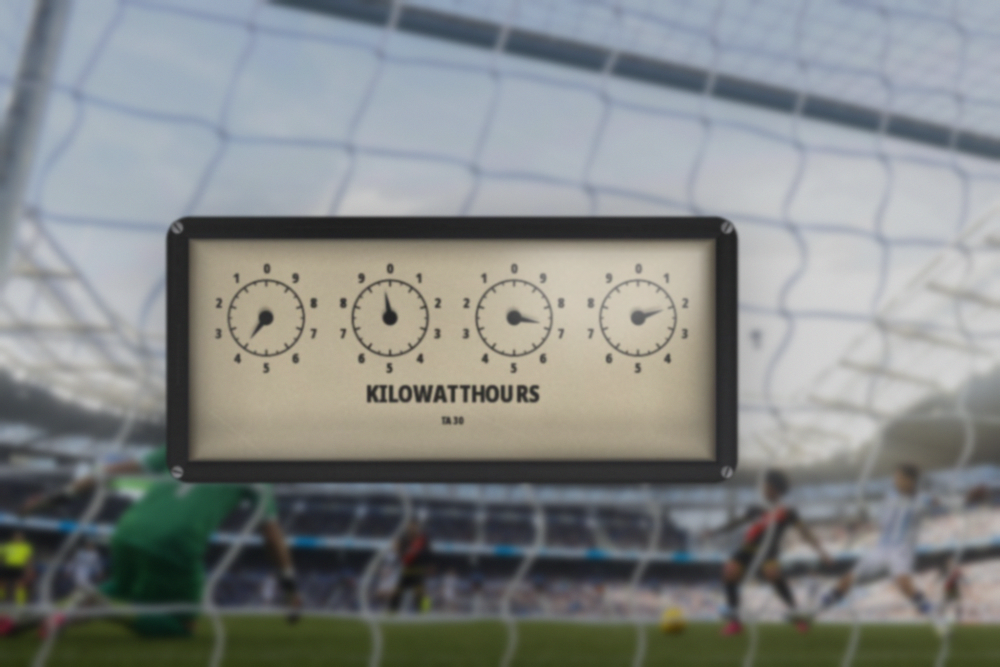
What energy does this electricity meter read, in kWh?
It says 3972 kWh
